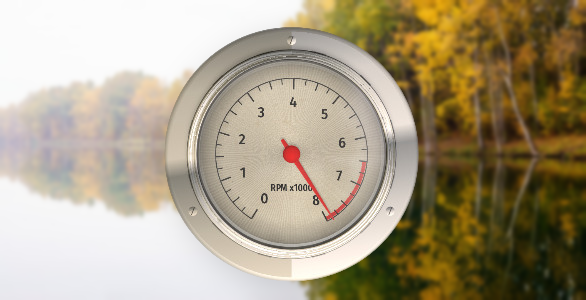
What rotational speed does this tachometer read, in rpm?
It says 7875 rpm
